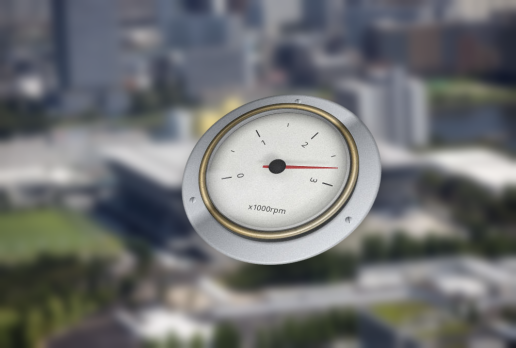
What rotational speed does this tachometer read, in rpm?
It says 2750 rpm
